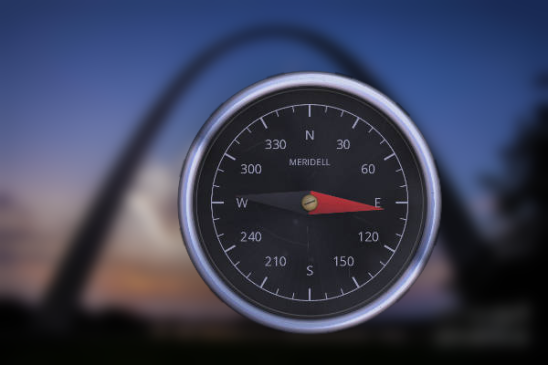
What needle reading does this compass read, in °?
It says 95 °
